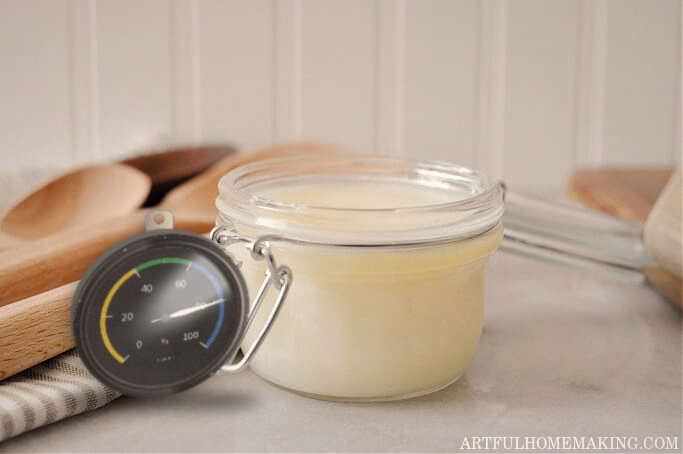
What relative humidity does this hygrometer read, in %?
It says 80 %
